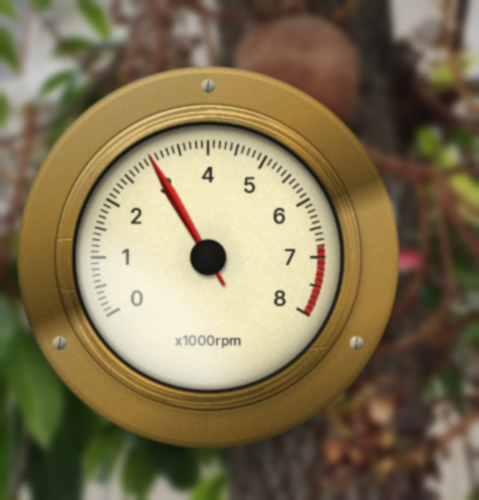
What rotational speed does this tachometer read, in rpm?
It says 3000 rpm
